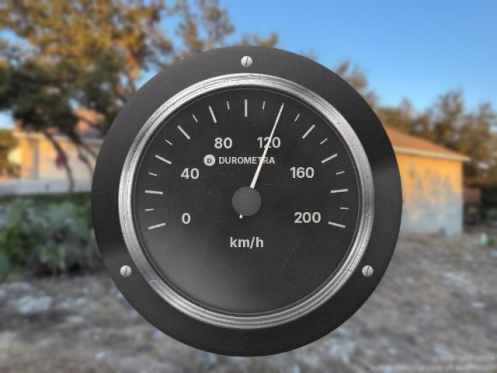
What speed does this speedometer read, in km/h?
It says 120 km/h
